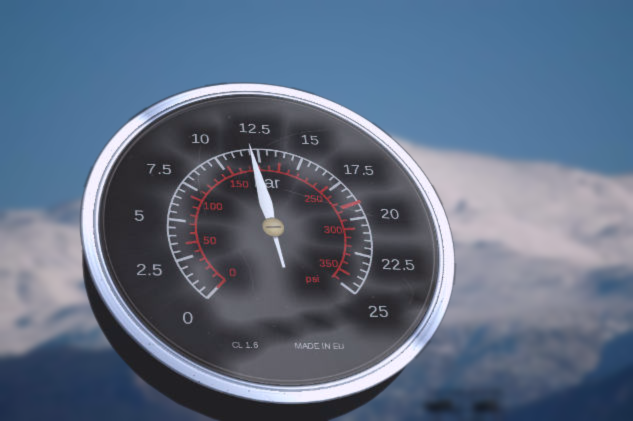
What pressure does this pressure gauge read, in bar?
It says 12 bar
